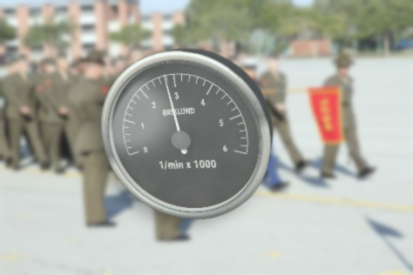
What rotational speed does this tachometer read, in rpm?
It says 2800 rpm
